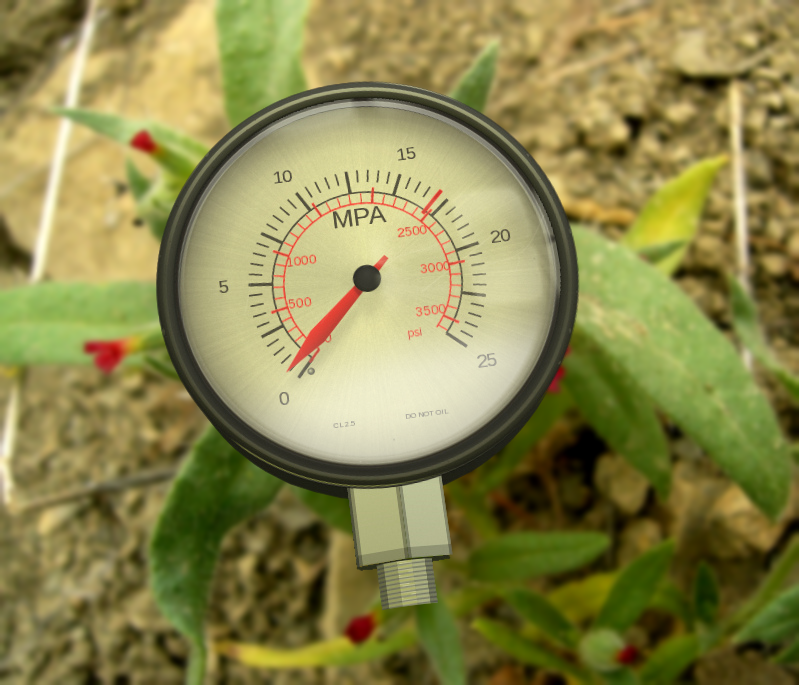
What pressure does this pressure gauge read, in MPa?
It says 0.5 MPa
